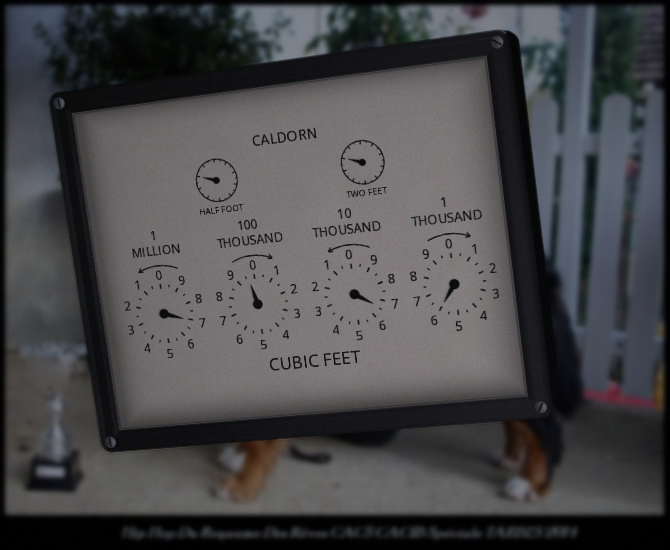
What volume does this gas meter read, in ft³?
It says 696600 ft³
